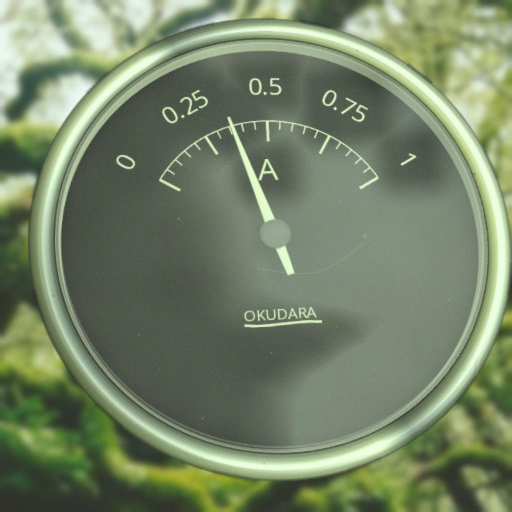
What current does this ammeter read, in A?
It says 0.35 A
